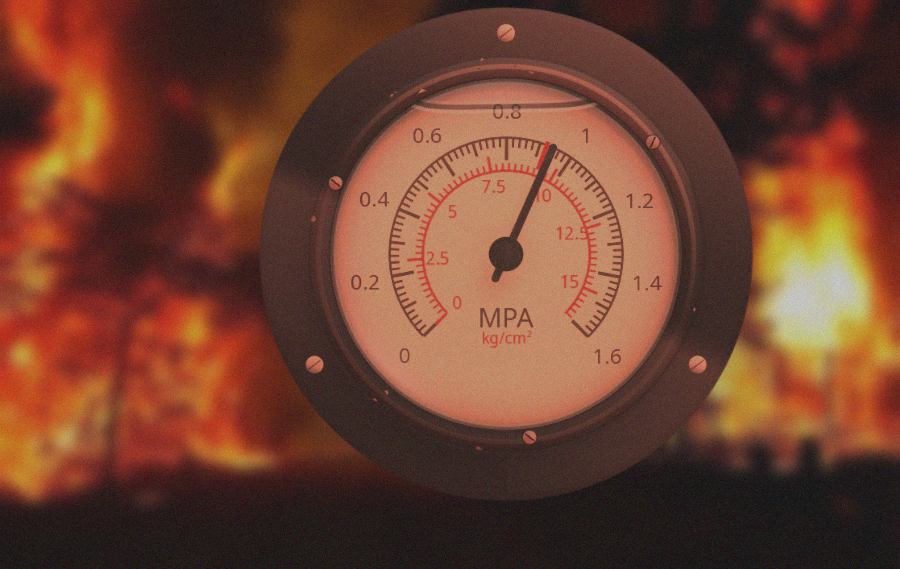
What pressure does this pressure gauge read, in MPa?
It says 0.94 MPa
